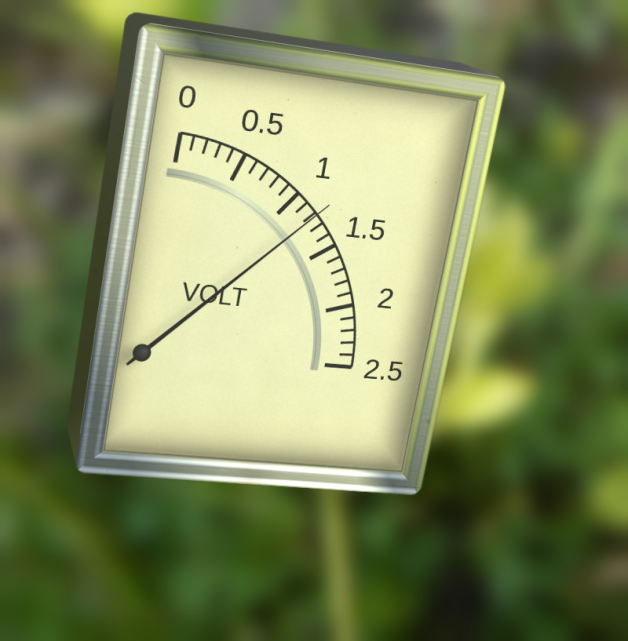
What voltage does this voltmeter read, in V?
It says 1.2 V
